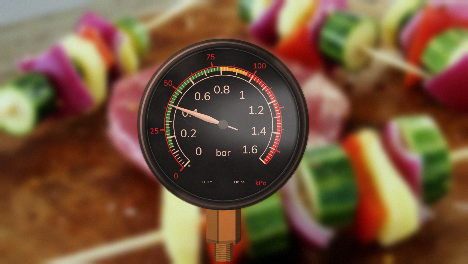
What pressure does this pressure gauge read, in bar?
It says 0.4 bar
